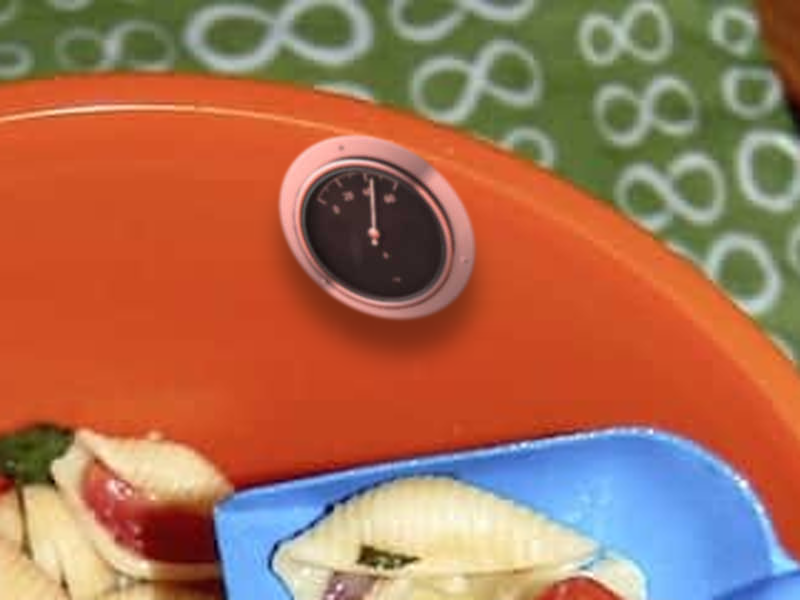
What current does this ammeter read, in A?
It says 45 A
